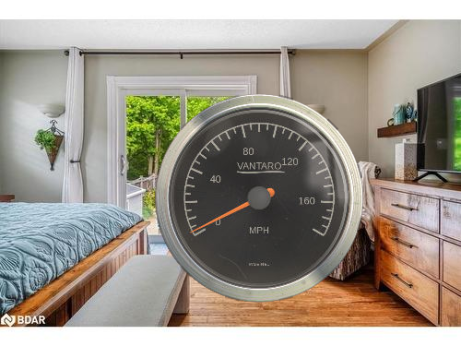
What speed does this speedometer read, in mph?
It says 2.5 mph
